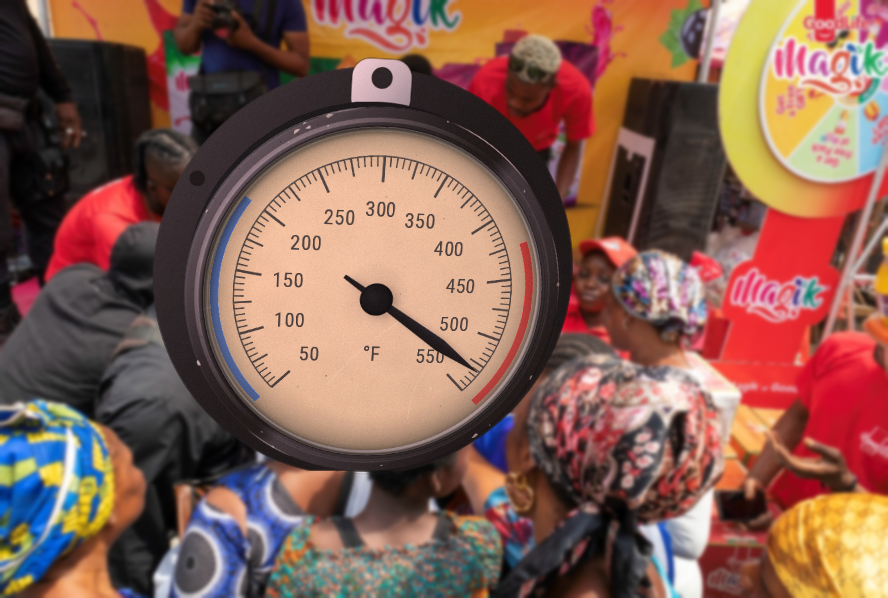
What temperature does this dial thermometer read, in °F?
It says 530 °F
